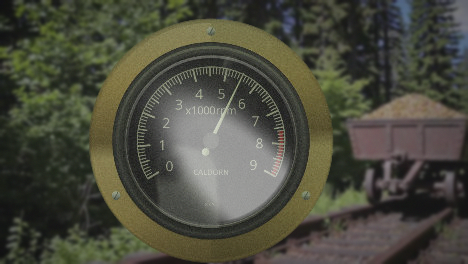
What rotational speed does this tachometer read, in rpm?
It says 5500 rpm
